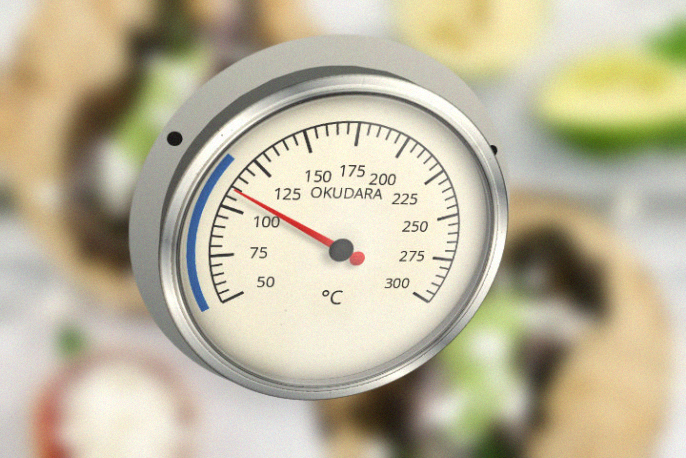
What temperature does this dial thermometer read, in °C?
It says 110 °C
